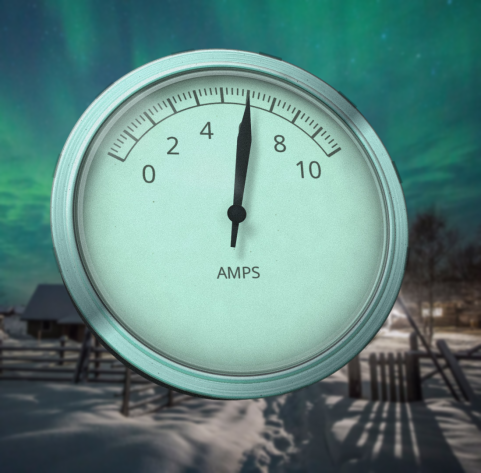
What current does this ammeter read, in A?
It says 6 A
